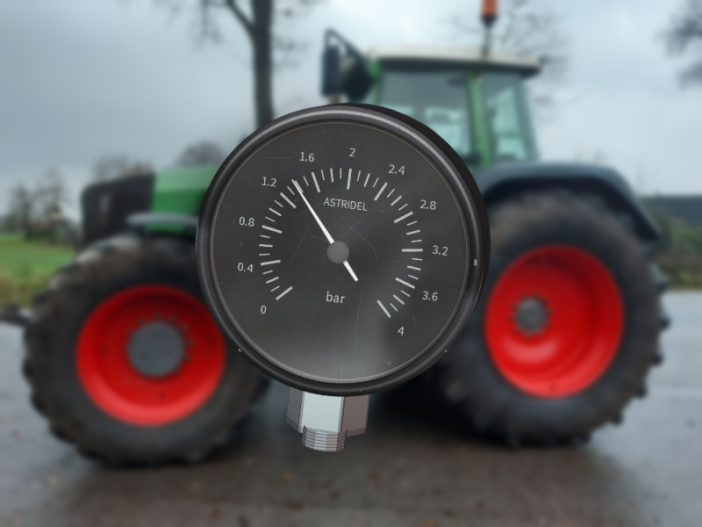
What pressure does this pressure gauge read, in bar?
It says 1.4 bar
